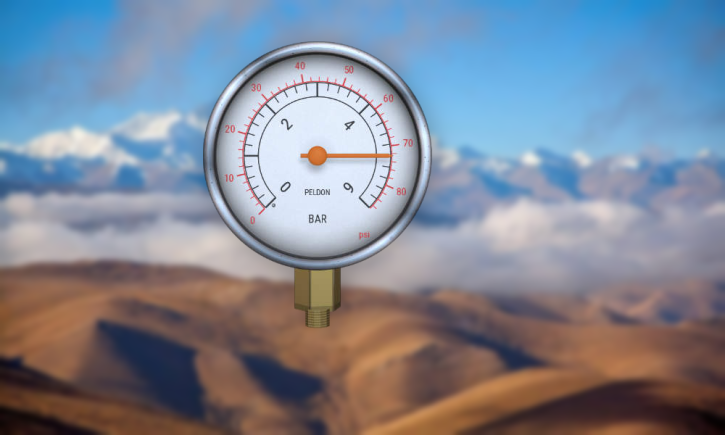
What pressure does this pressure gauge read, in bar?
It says 5 bar
